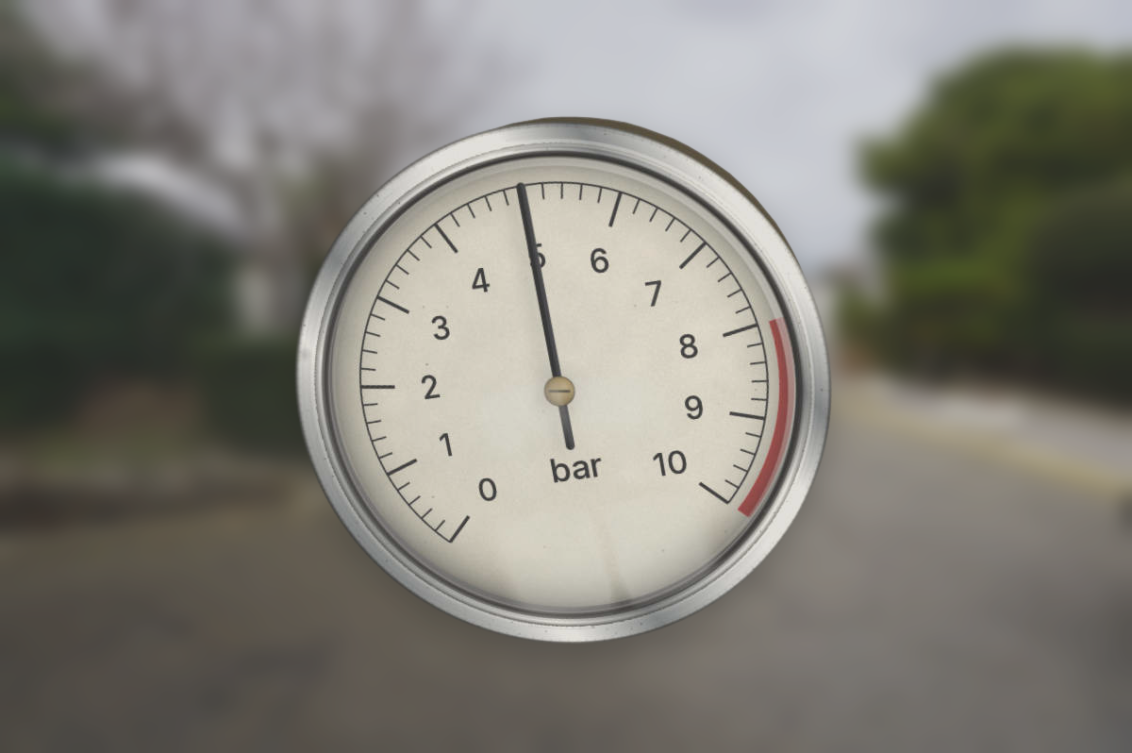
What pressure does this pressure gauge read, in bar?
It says 5 bar
